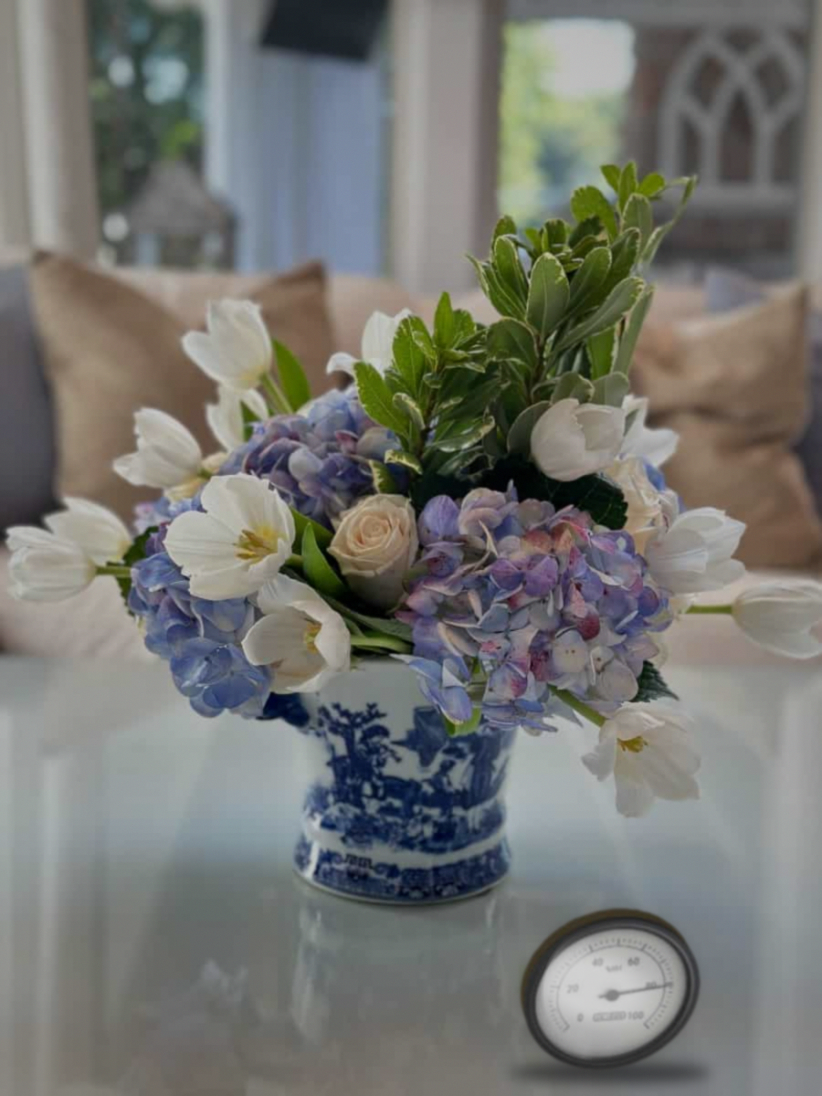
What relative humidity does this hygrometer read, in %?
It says 80 %
